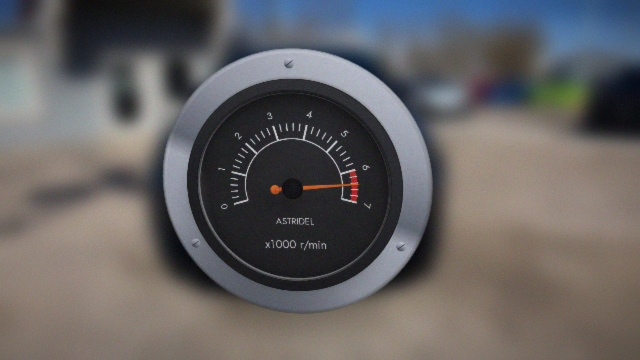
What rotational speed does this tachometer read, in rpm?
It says 6400 rpm
